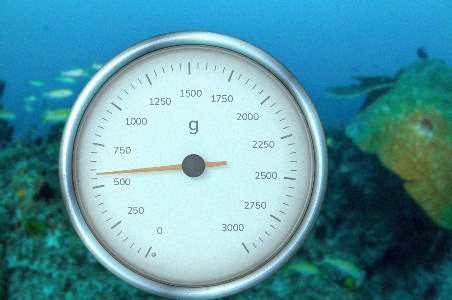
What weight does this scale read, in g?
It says 575 g
